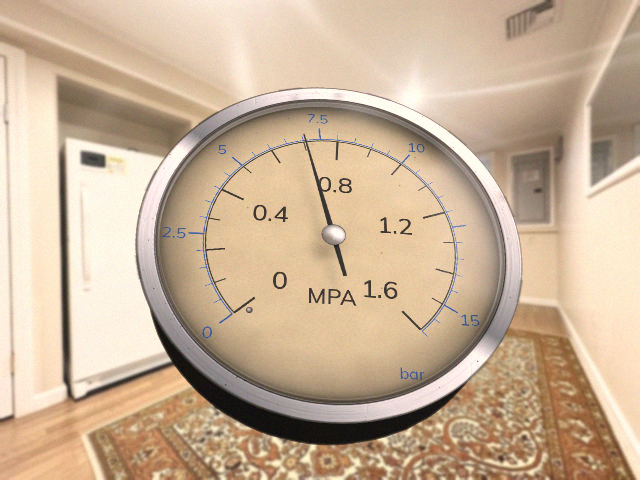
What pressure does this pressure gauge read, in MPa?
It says 0.7 MPa
